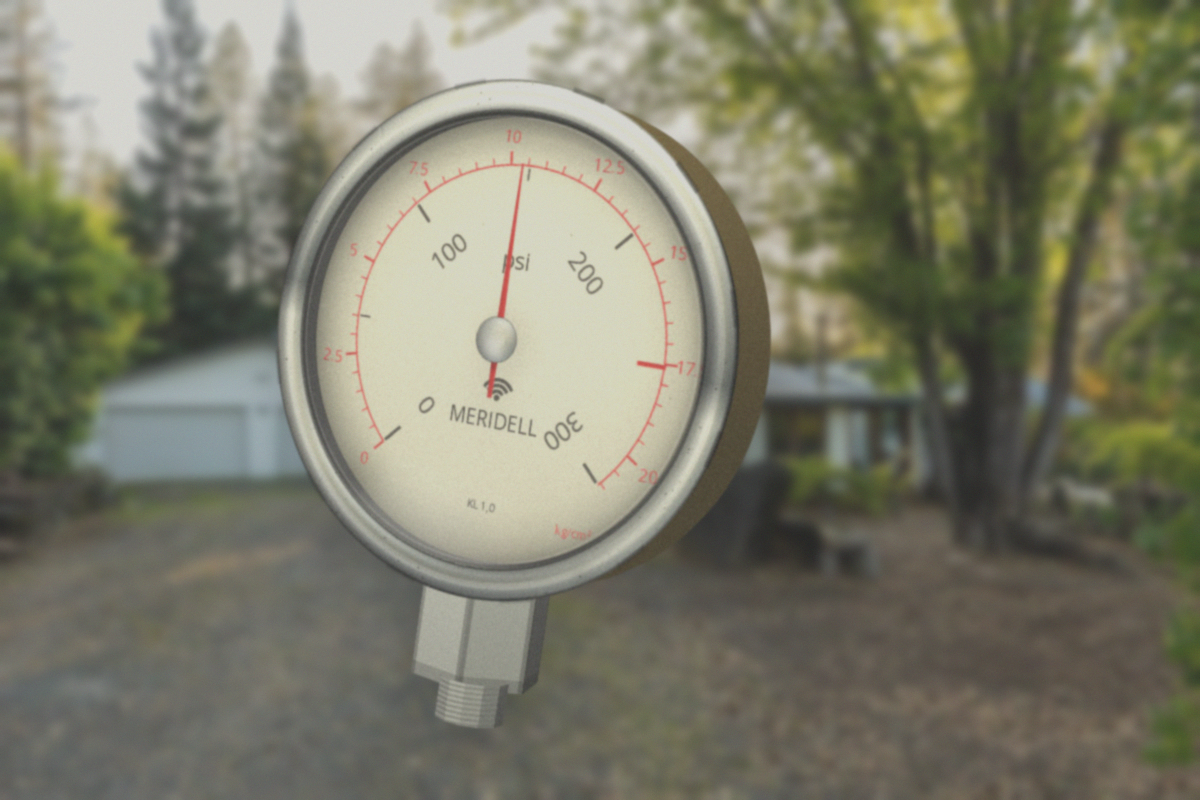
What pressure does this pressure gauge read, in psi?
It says 150 psi
